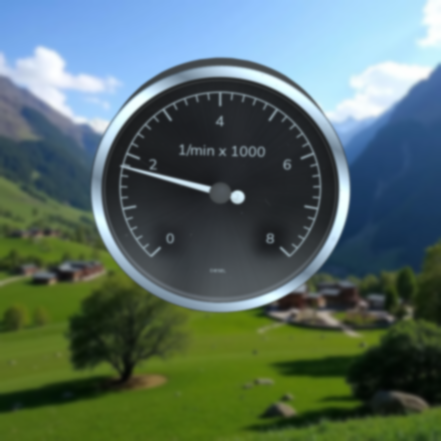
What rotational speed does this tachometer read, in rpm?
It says 1800 rpm
